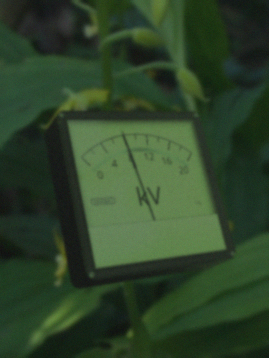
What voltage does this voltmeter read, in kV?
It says 8 kV
